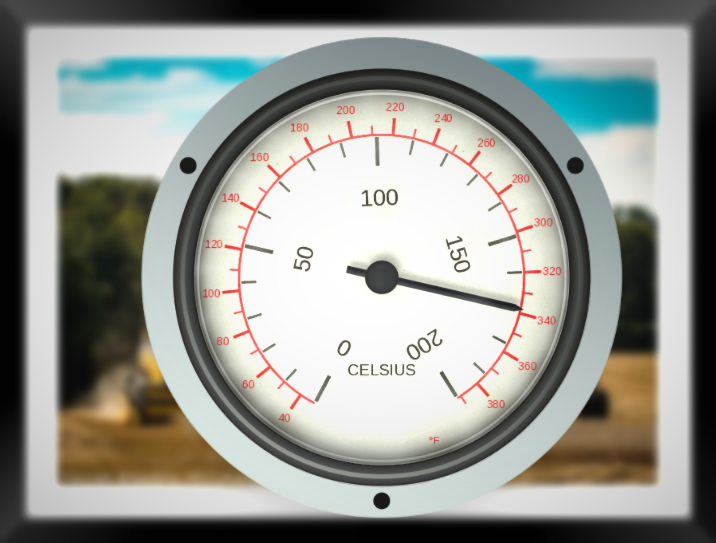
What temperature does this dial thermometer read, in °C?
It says 170 °C
